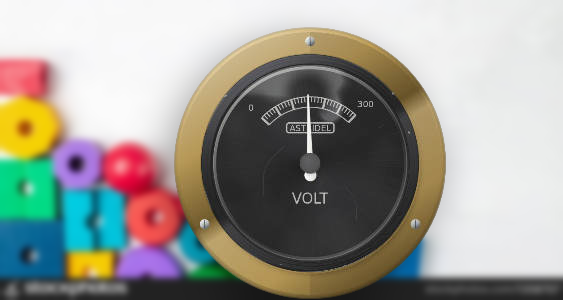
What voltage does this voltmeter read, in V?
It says 150 V
